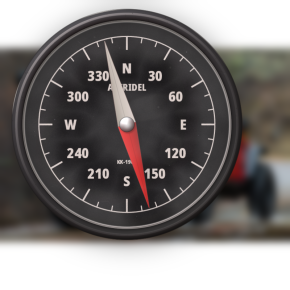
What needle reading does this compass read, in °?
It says 165 °
